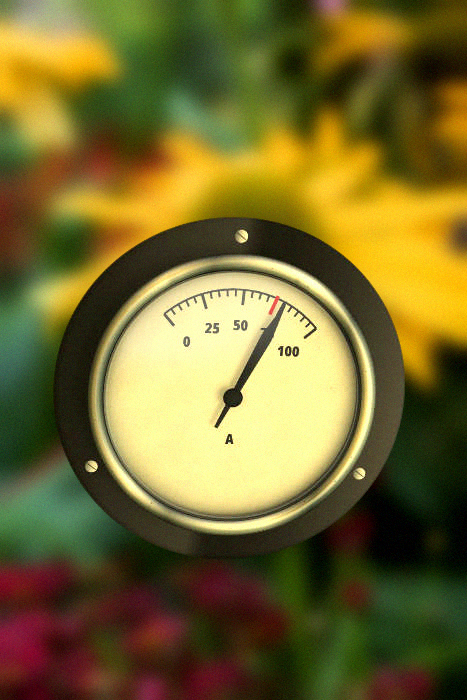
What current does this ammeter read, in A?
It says 75 A
